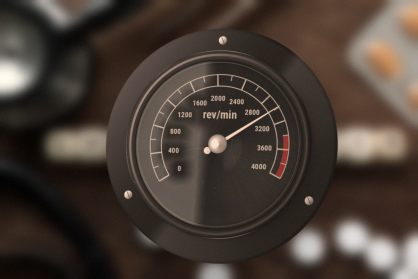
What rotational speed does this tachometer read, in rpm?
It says 3000 rpm
